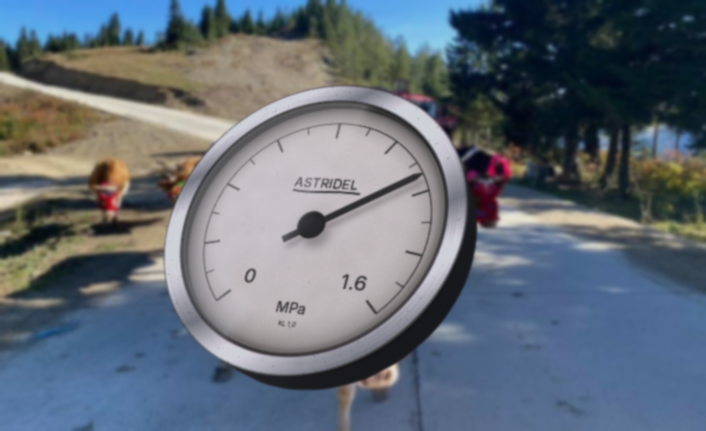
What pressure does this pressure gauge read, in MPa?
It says 1.15 MPa
